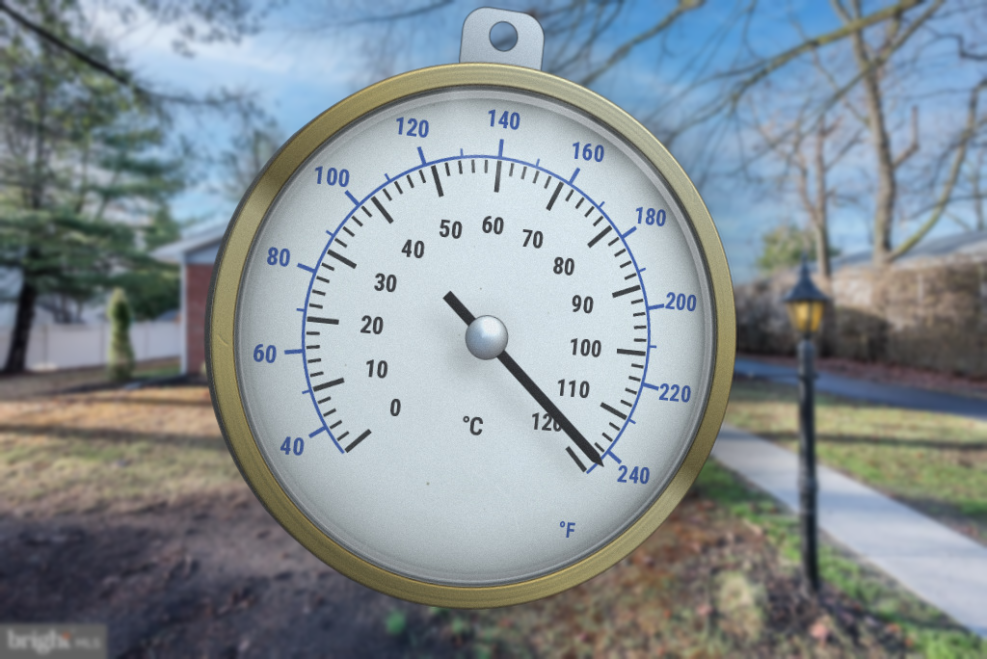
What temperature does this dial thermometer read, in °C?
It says 118 °C
